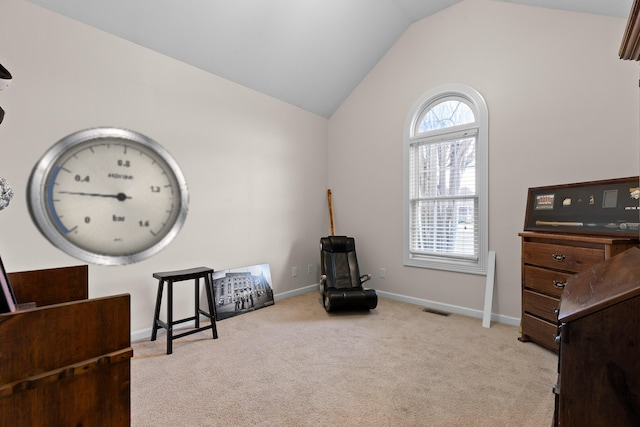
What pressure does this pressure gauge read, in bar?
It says 0.25 bar
